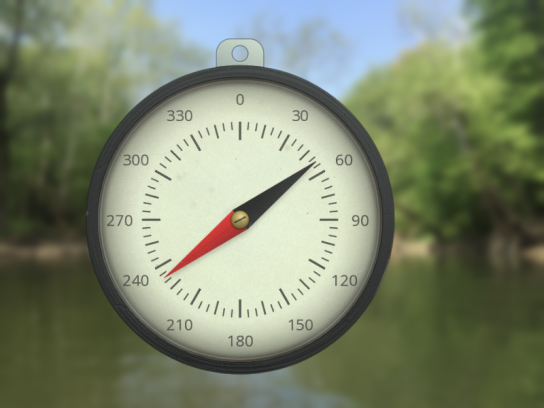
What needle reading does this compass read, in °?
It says 232.5 °
